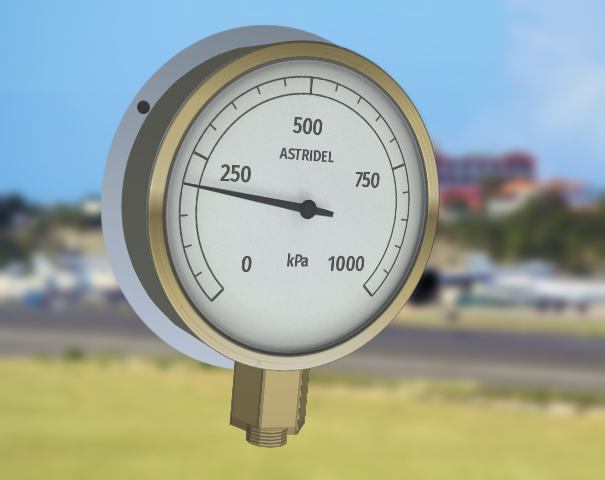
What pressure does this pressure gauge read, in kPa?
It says 200 kPa
